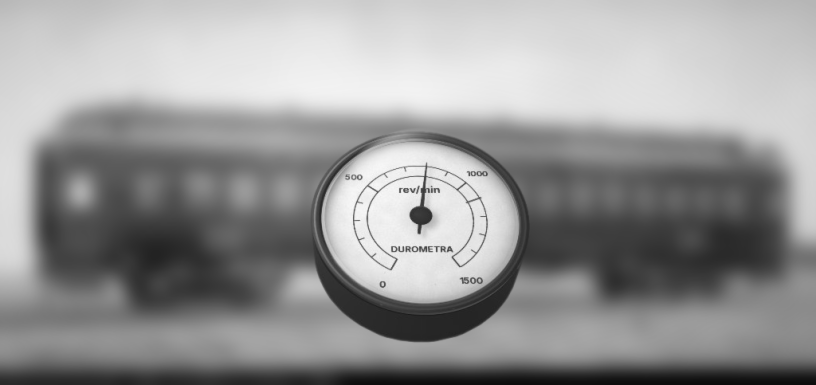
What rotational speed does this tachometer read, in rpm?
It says 800 rpm
